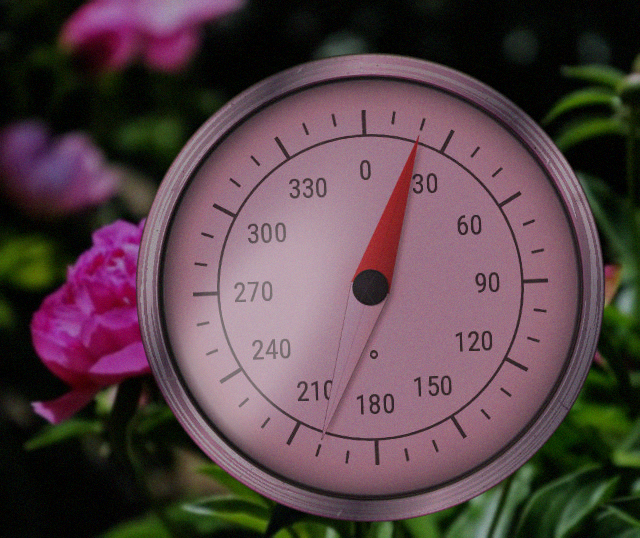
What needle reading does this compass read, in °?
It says 20 °
